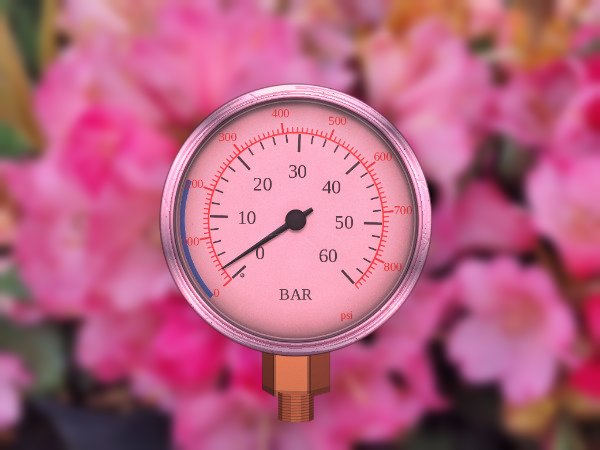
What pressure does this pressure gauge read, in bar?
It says 2 bar
